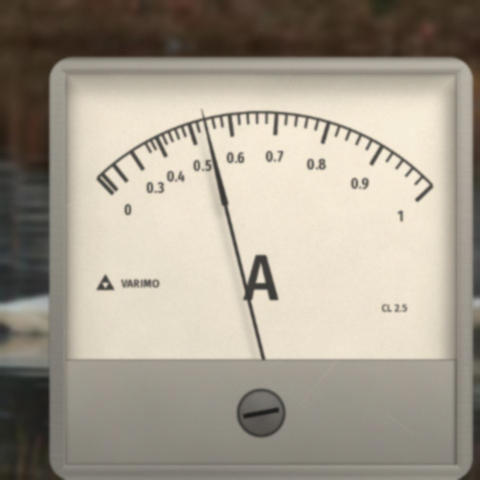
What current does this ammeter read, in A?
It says 0.54 A
